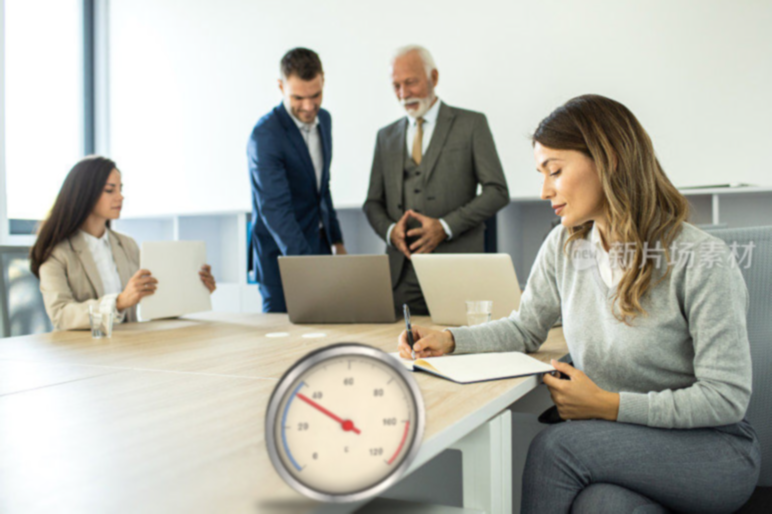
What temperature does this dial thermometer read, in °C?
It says 35 °C
